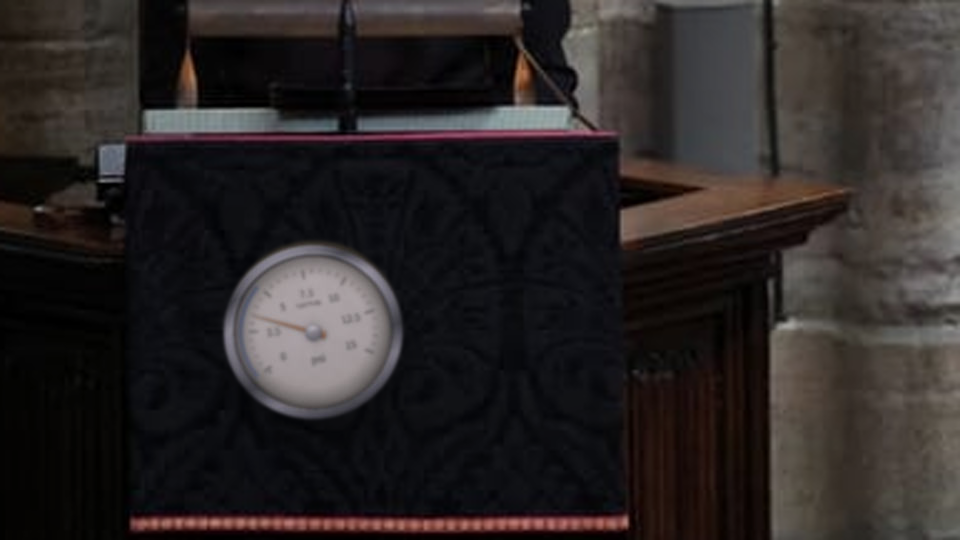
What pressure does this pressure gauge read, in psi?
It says 3.5 psi
